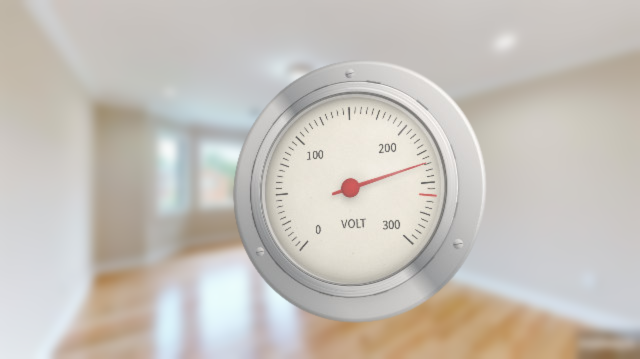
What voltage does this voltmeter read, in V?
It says 235 V
